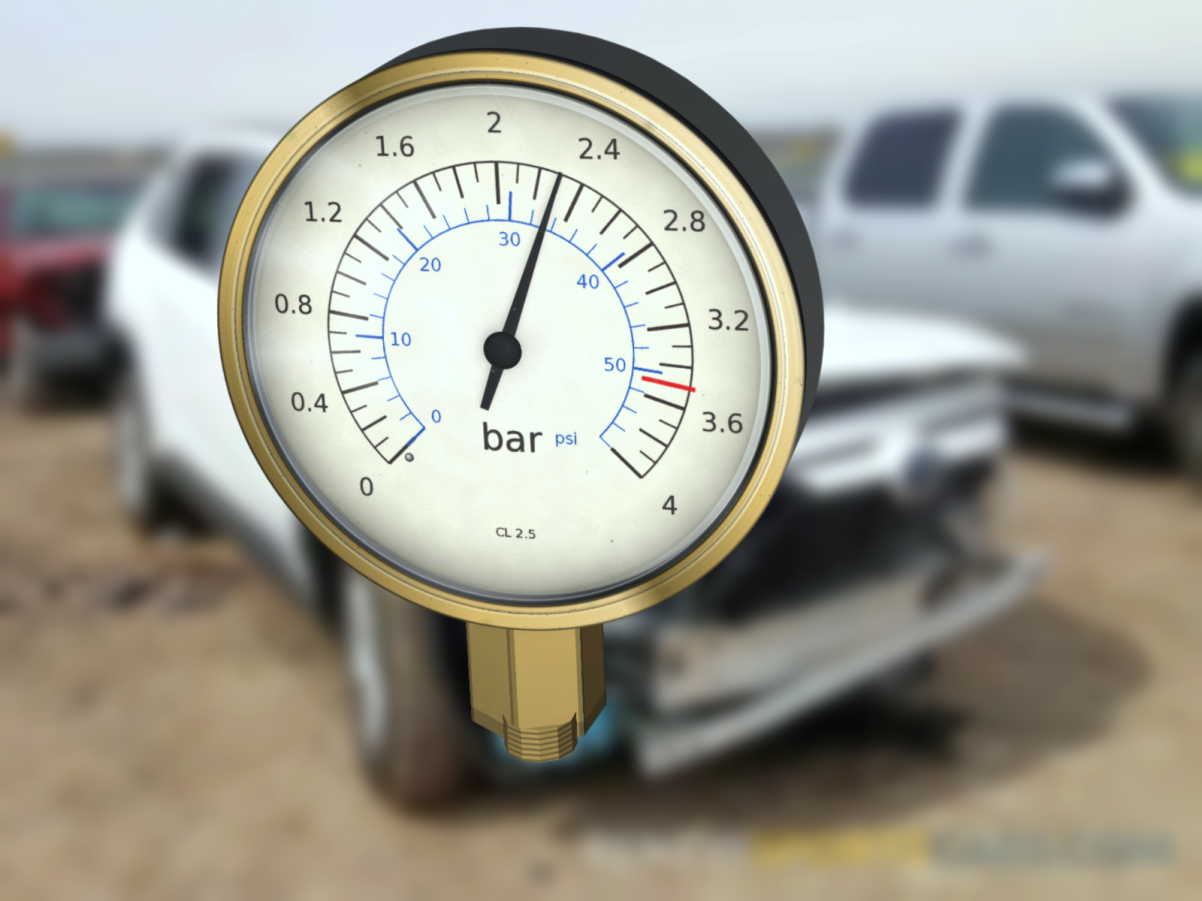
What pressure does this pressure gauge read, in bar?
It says 2.3 bar
